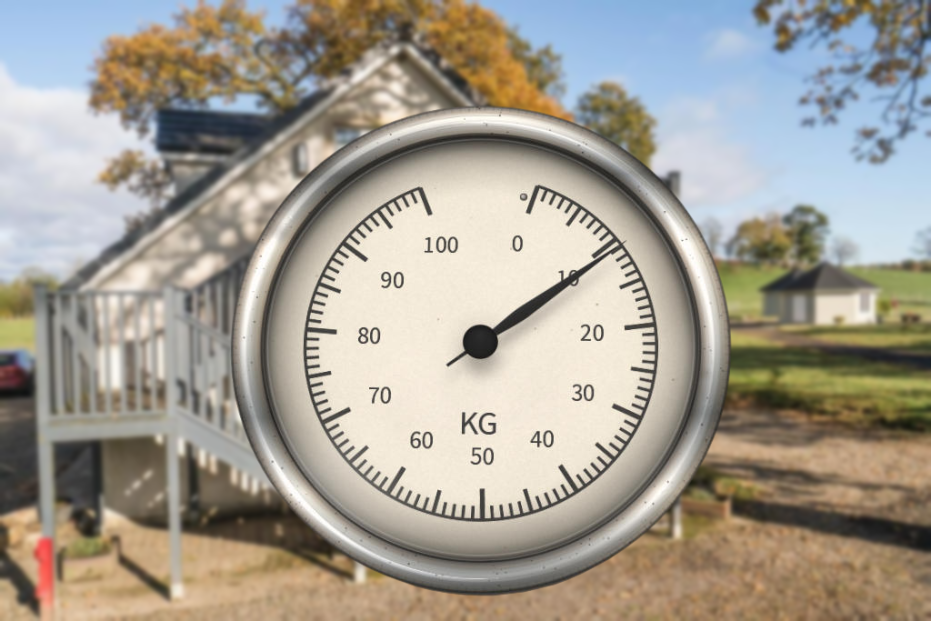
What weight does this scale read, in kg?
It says 11 kg
